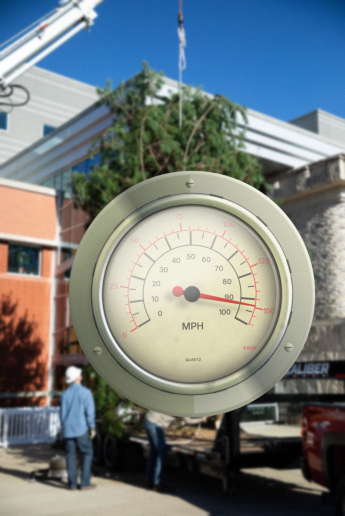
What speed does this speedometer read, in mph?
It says 92.5 mph
